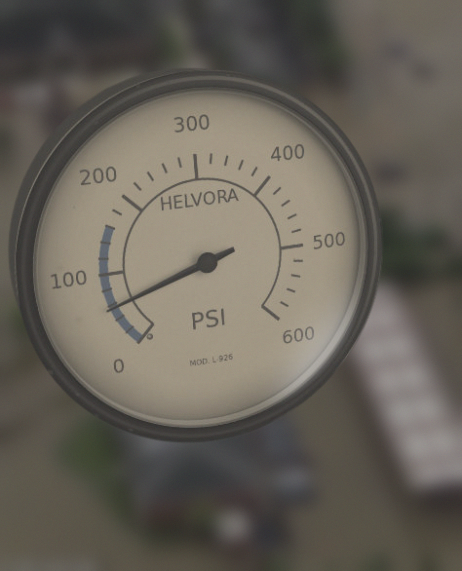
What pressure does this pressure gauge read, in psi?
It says 60 psi
